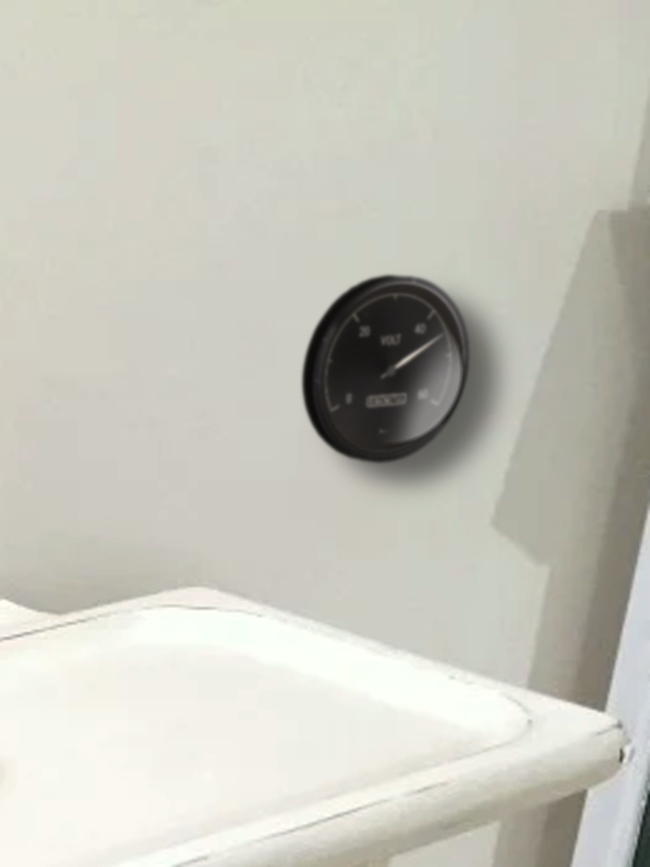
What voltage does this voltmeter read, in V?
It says 45 V
